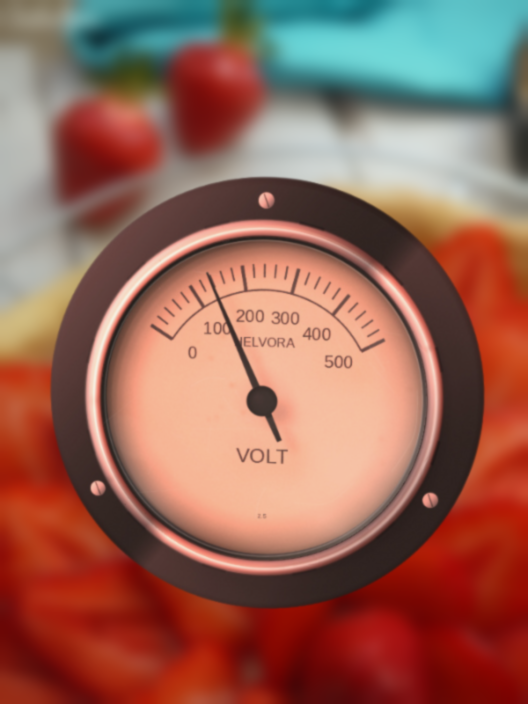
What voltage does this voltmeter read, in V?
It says 140 V
